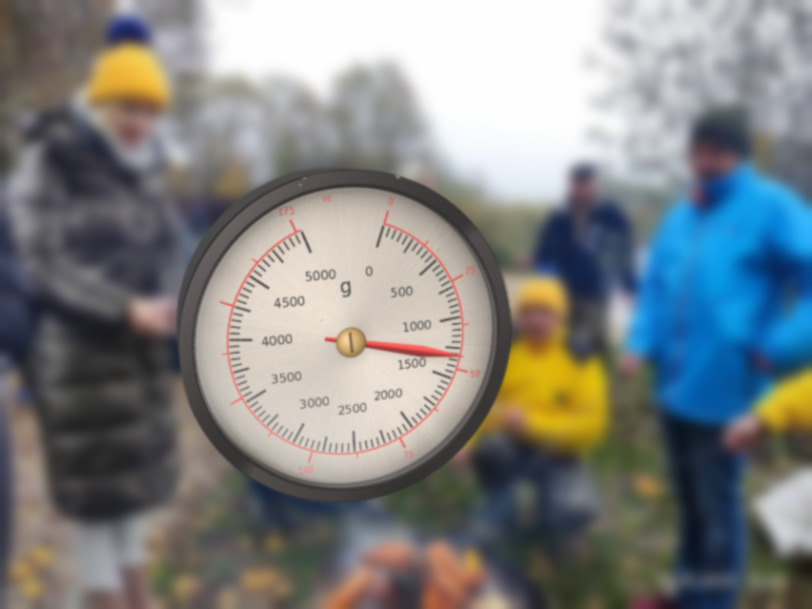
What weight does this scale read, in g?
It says 1300 g
